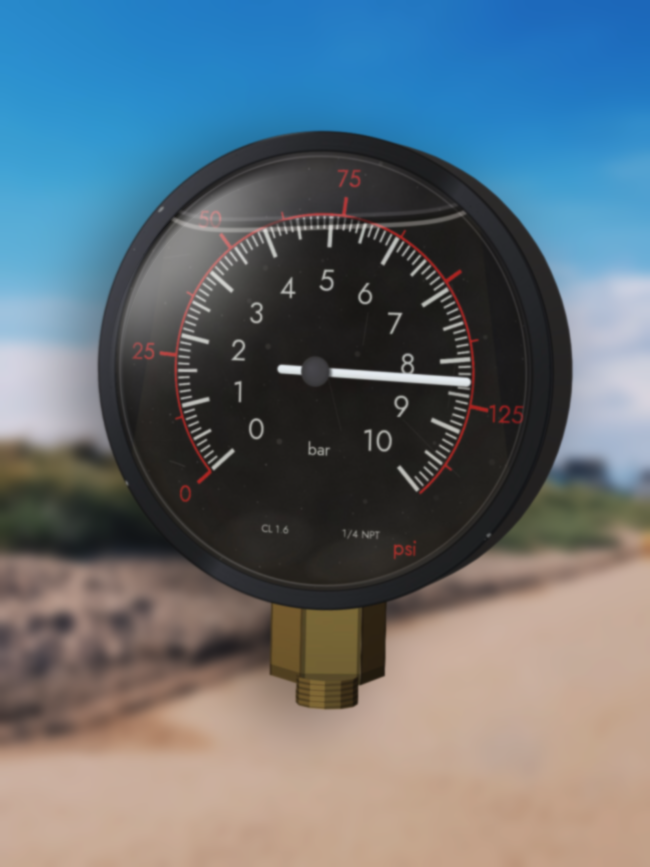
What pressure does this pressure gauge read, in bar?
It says 8.3 bar
